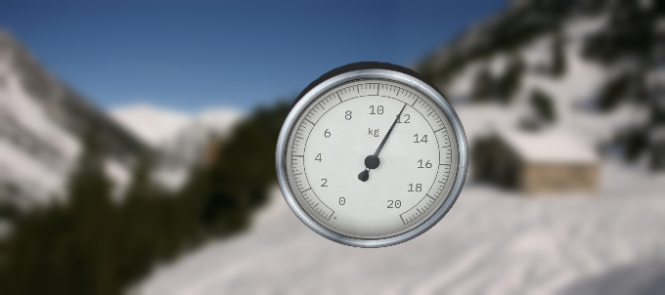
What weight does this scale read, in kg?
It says 11.6 kg
